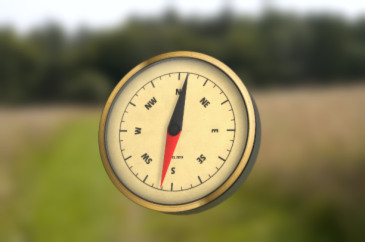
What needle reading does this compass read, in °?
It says 190 °
